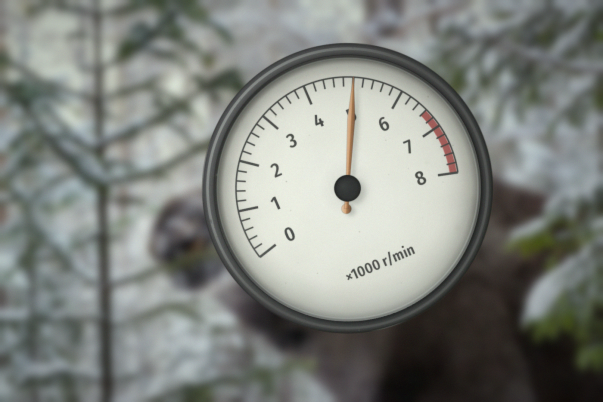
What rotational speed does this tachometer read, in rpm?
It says 5000 rpm
